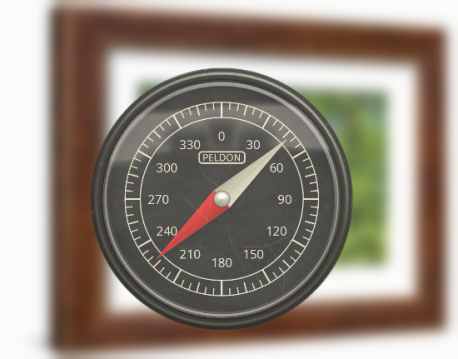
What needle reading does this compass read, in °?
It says 227.5 °
